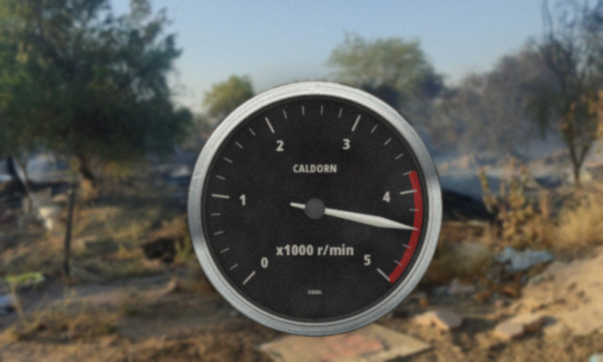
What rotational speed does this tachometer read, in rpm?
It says 4400 rpm
